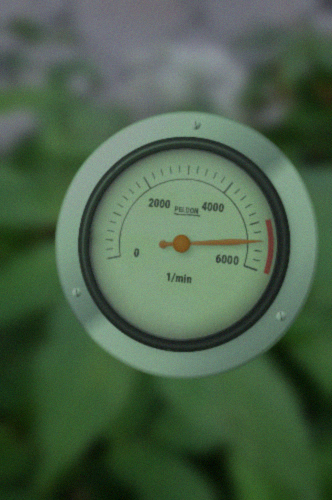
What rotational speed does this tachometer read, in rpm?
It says 5400 rpm
